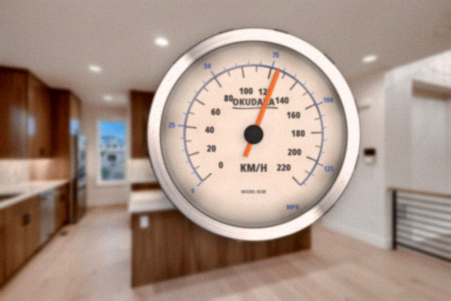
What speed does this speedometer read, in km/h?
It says 125 km/h
